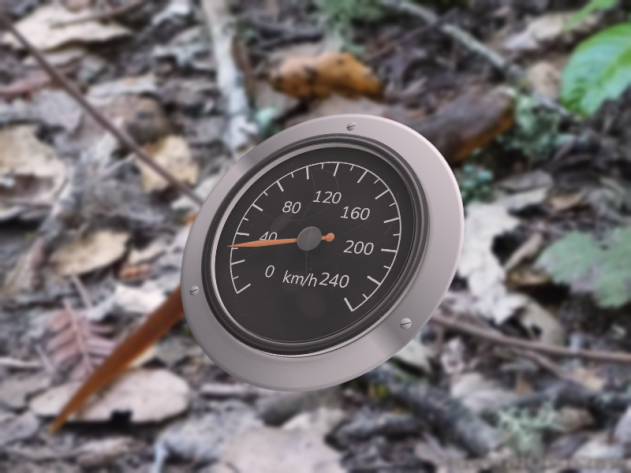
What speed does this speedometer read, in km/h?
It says 30 km/h
